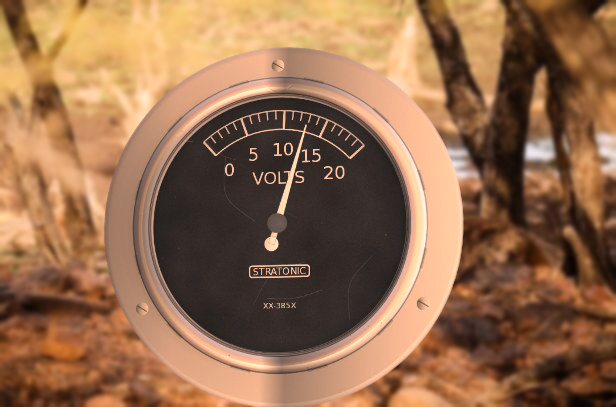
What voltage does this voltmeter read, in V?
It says 13 V
